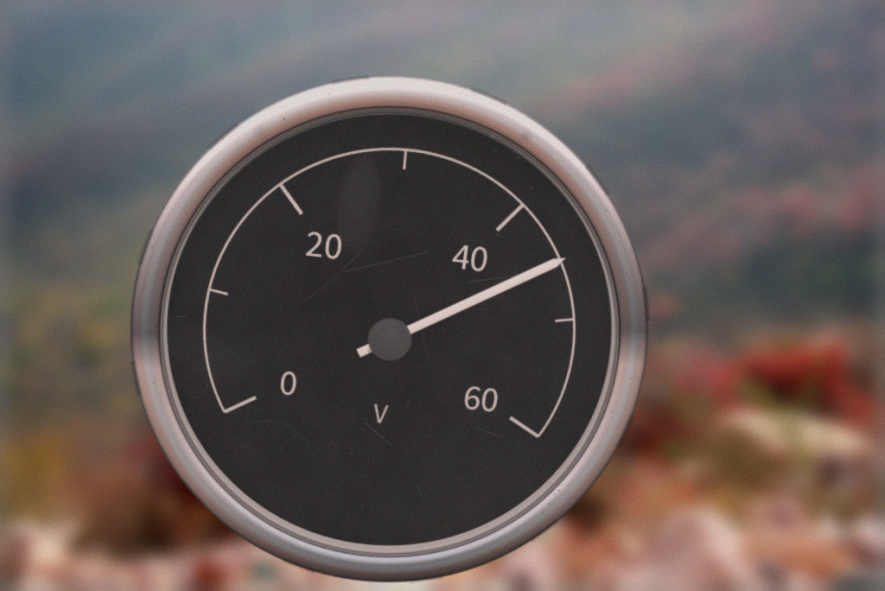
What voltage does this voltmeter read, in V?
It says 45 V
